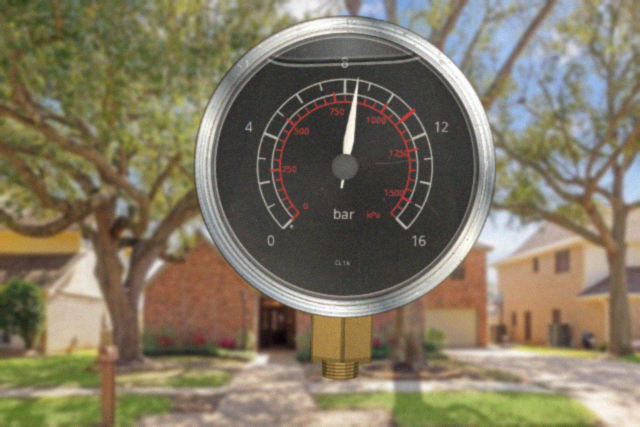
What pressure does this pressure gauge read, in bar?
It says 8.5 bar
